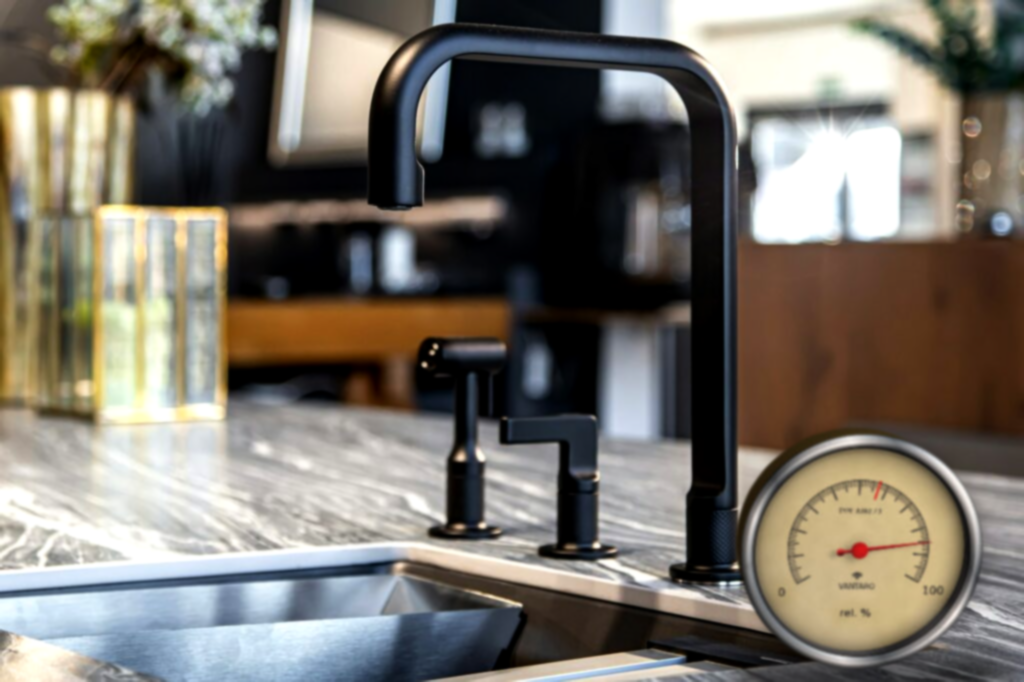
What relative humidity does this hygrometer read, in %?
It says 85 %
